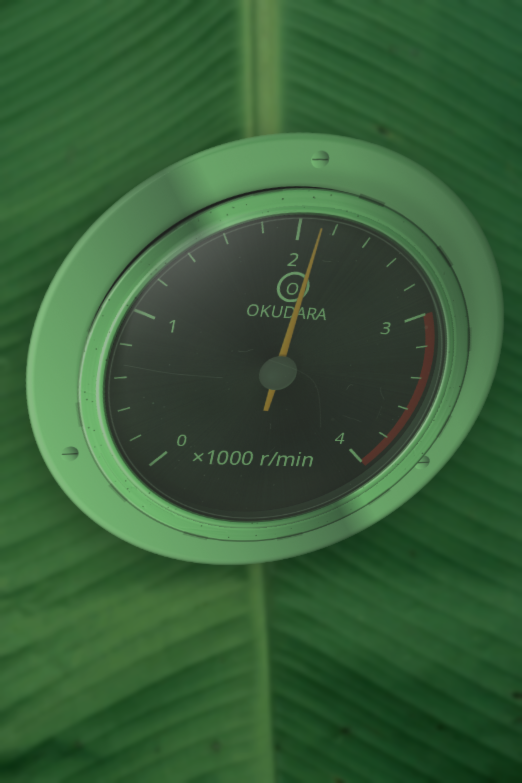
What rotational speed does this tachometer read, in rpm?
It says 2100 rpm
